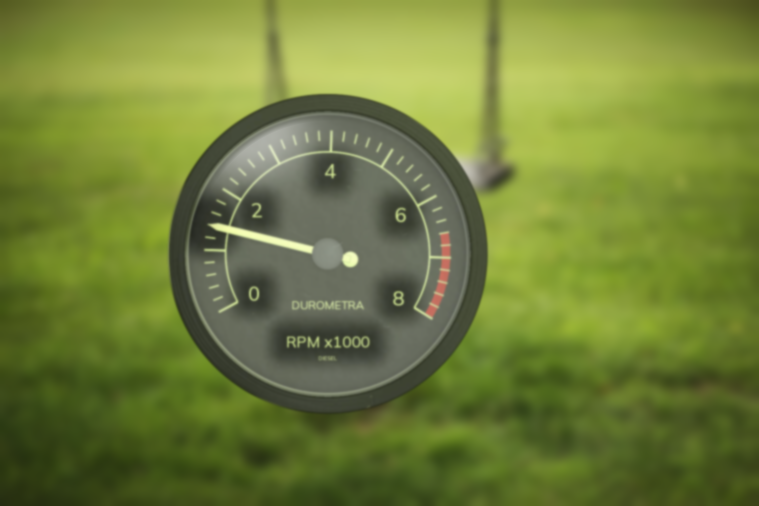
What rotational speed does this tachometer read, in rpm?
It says 1400 rpm
